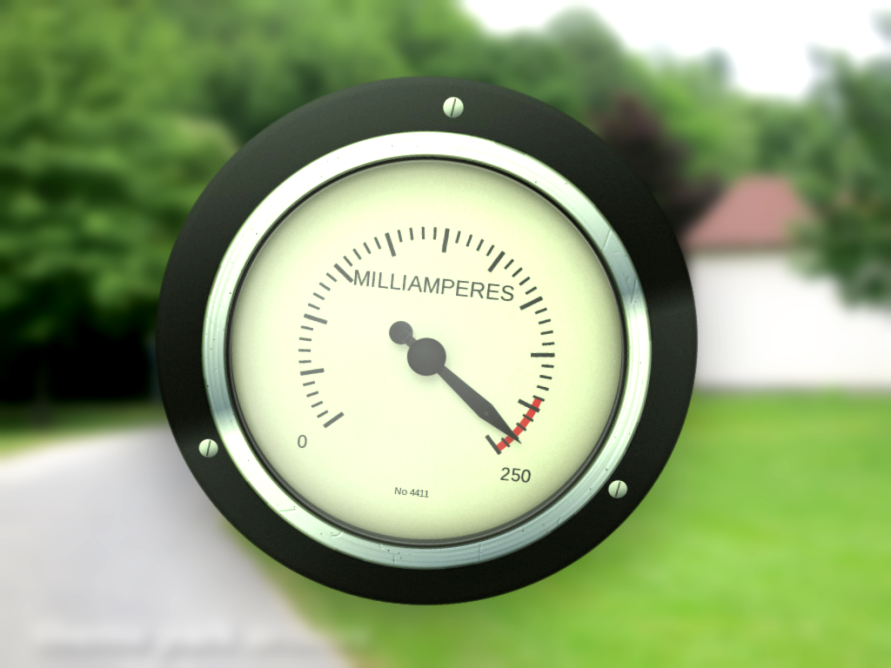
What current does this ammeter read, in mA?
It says 240 mA
